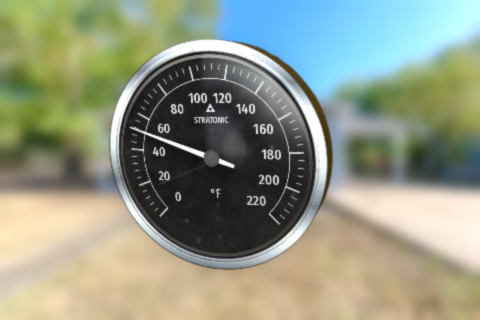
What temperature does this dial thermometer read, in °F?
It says 52 °F
